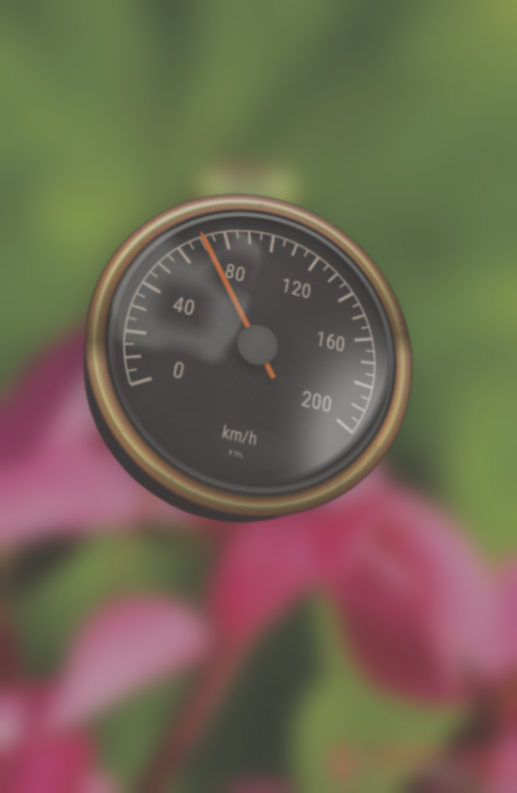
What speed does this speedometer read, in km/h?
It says 70 km/h
